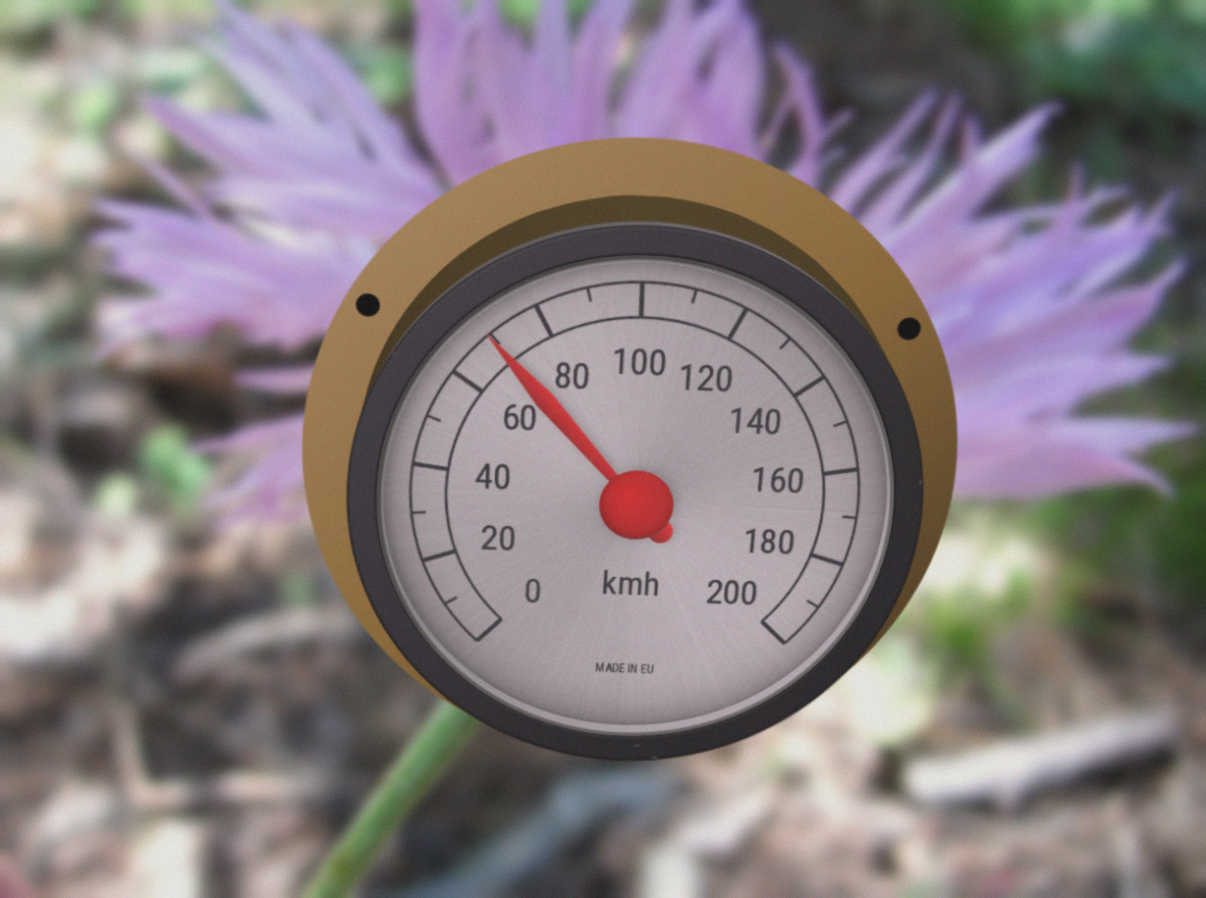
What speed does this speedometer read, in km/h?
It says 70 km/h
